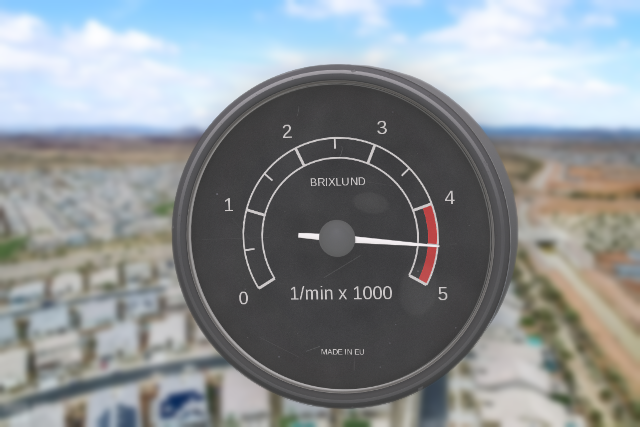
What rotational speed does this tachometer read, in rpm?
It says 4500 rpm
